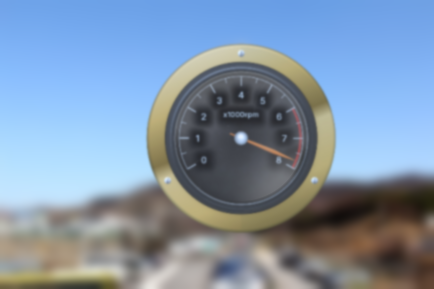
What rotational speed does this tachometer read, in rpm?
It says 7750 rpm
